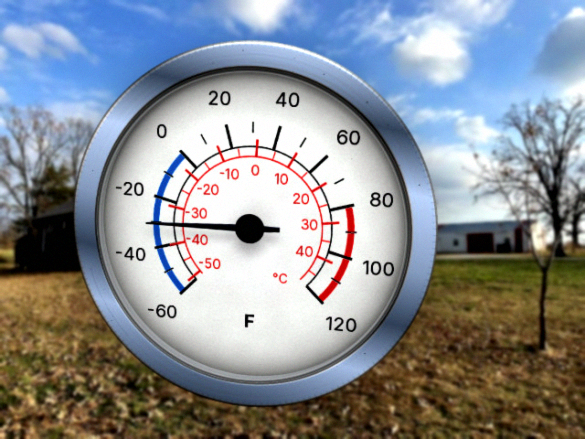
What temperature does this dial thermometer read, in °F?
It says -30 °F
